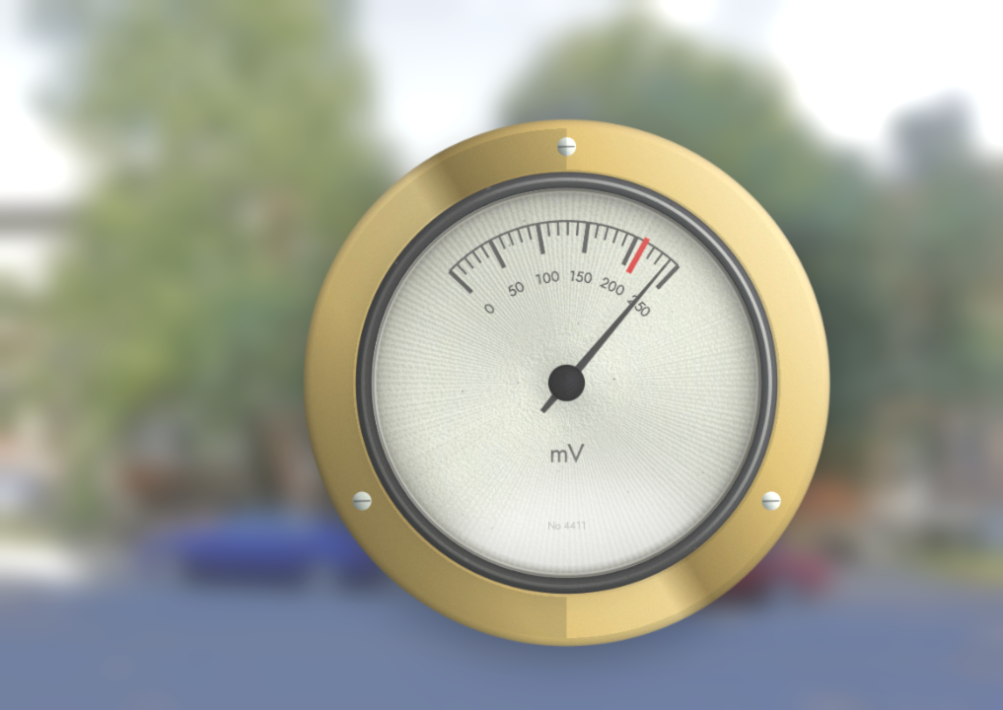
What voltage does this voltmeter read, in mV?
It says 240 mV
